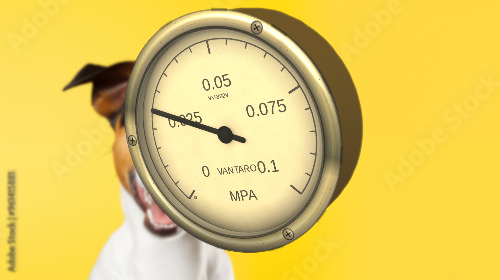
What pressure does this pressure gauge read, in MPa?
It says 0.025 MPa
